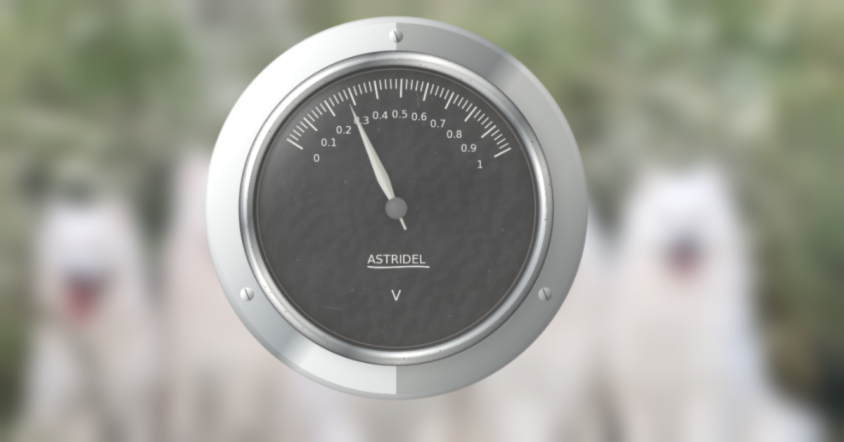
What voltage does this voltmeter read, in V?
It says 0.28 V
